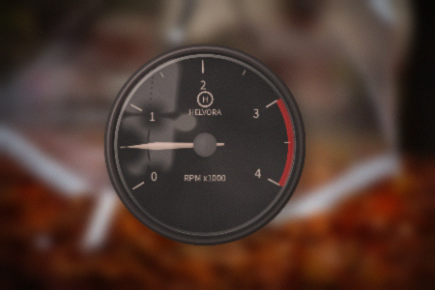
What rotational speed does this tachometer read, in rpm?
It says 500 rpm
